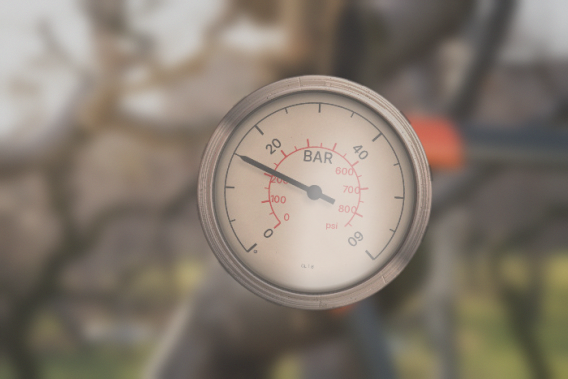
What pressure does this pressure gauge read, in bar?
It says 15 bar
